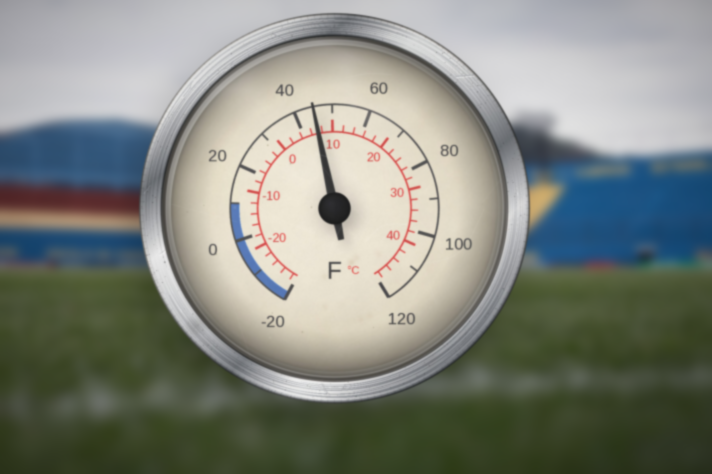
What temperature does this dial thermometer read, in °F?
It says 45 °F
